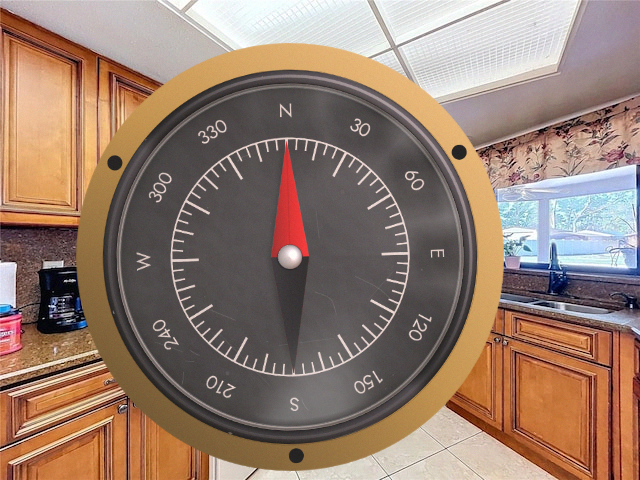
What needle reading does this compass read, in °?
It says 0 °
